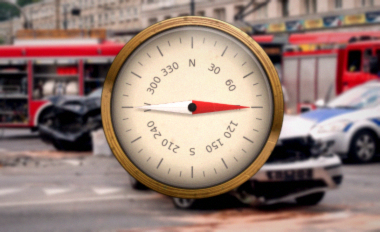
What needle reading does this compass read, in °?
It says 90 °
